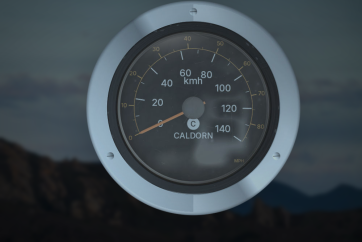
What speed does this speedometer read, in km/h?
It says 0 km/h
